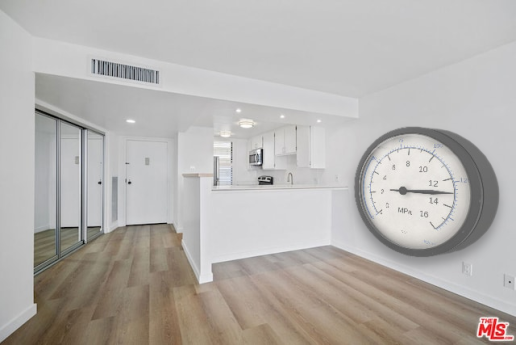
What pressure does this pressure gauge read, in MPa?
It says 13 MPa
